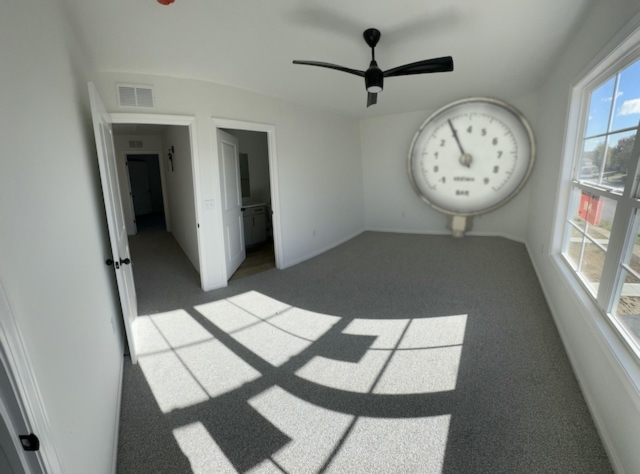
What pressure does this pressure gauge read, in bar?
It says 3 bar
